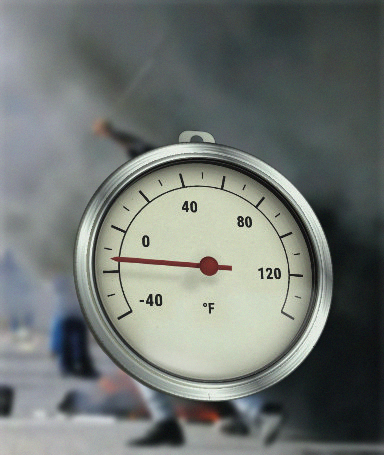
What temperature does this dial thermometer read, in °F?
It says -15 °F
